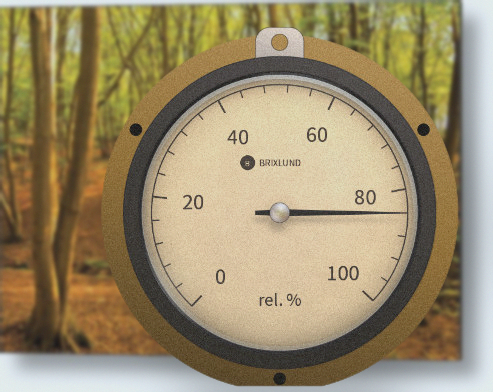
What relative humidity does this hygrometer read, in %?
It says 84 %
